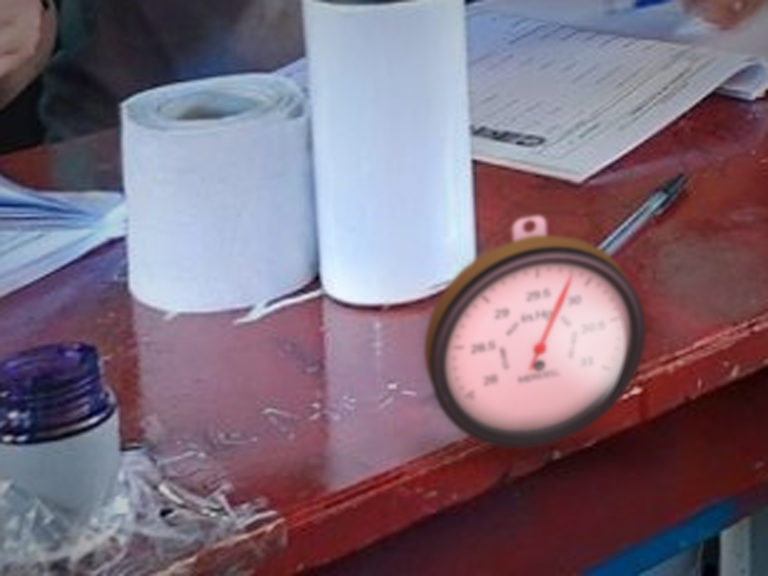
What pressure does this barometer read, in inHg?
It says 29.8 inHg
